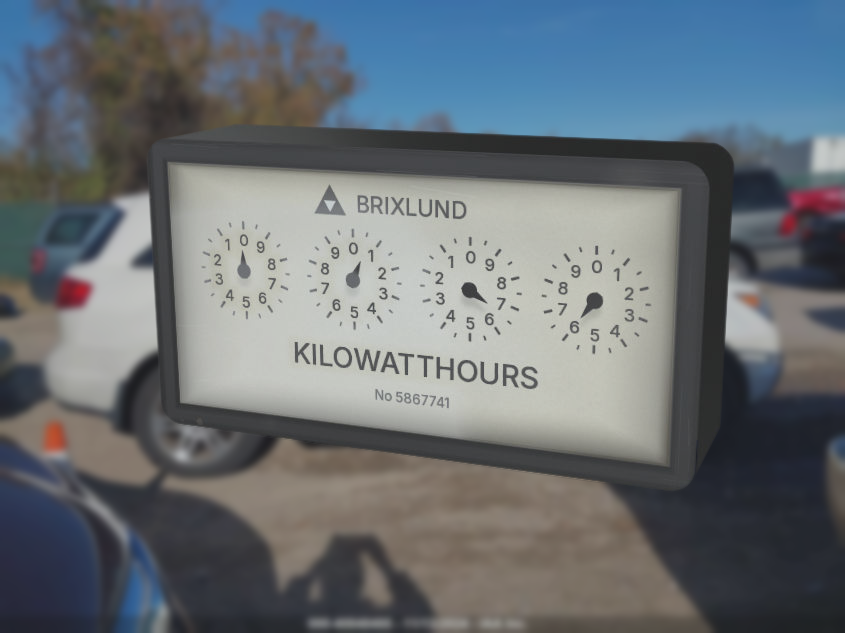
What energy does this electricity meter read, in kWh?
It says 66 kWh
